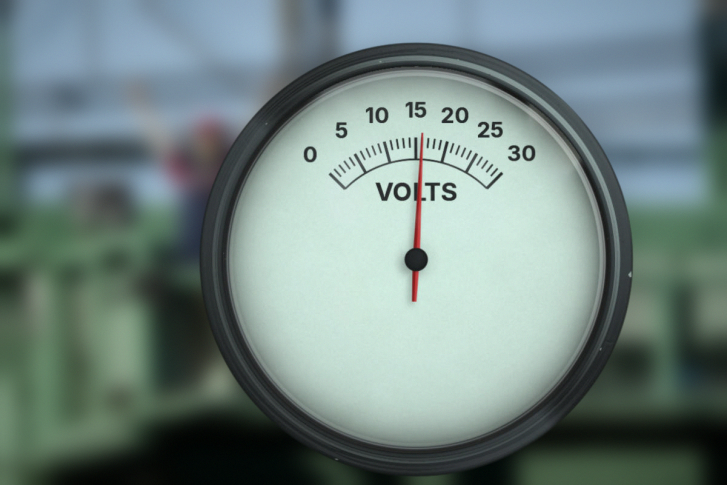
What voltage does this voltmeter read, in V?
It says 16 V
